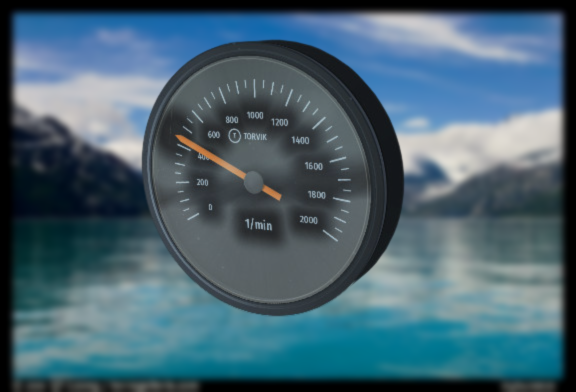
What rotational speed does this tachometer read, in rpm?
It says 450 rpm
